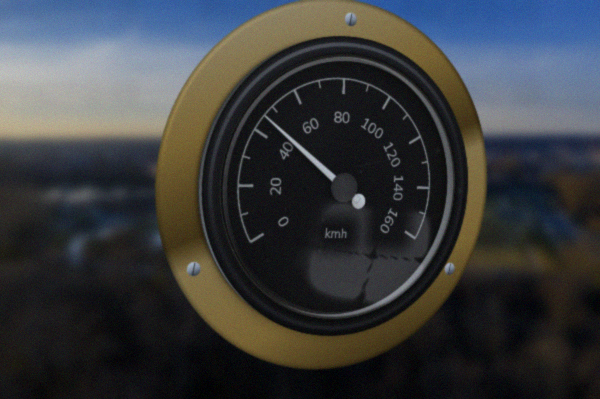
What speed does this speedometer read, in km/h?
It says 45 km/h
